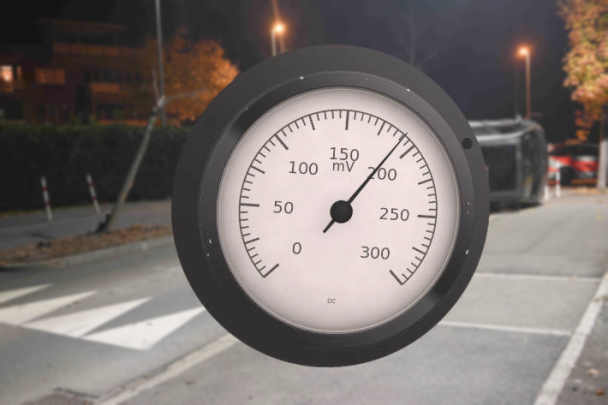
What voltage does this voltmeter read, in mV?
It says 190 mV
